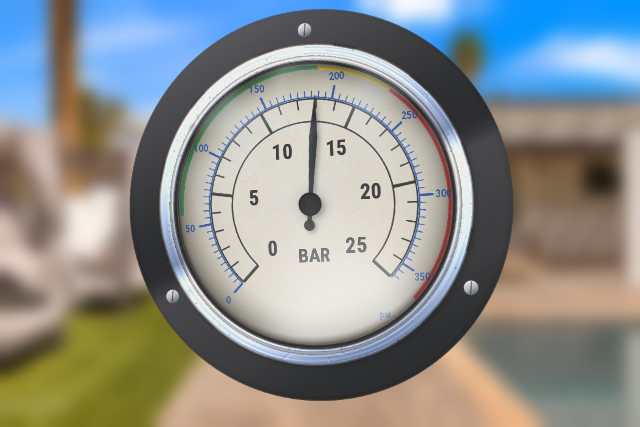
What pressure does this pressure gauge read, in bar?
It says 13 bar
